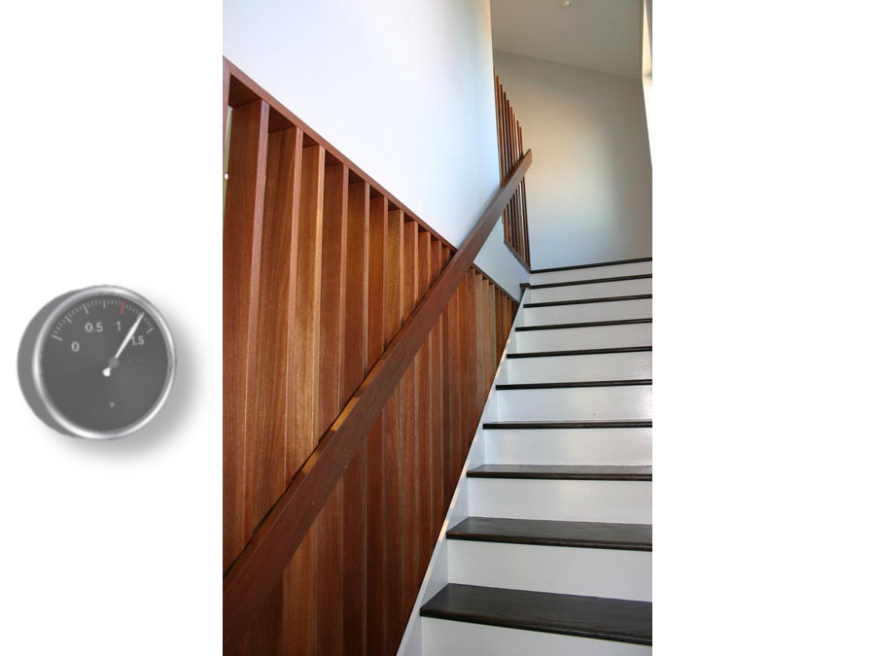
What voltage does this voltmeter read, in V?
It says 1.25 V
